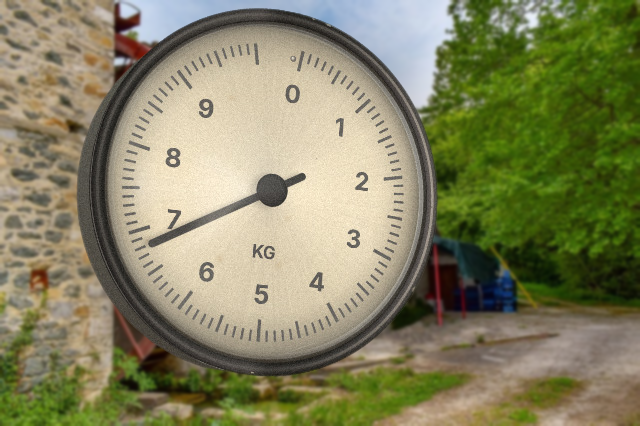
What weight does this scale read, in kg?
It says 6.8 kg
